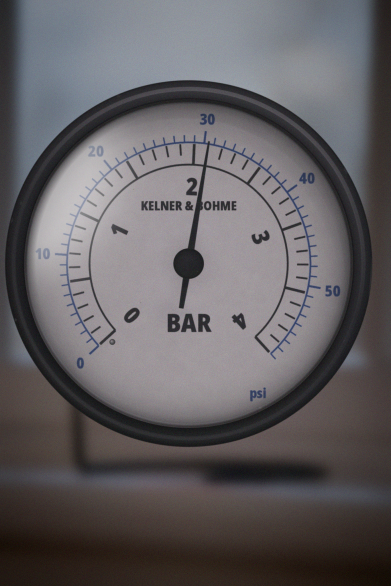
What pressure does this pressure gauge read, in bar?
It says 2.1 bar
